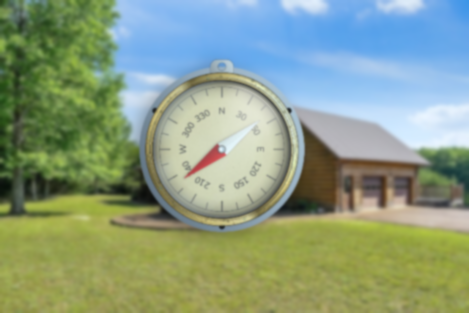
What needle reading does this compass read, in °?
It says 232.5 °
